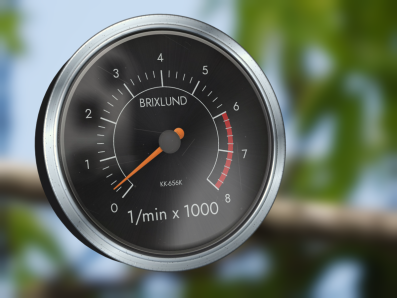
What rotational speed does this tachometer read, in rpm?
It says 300 rpm
